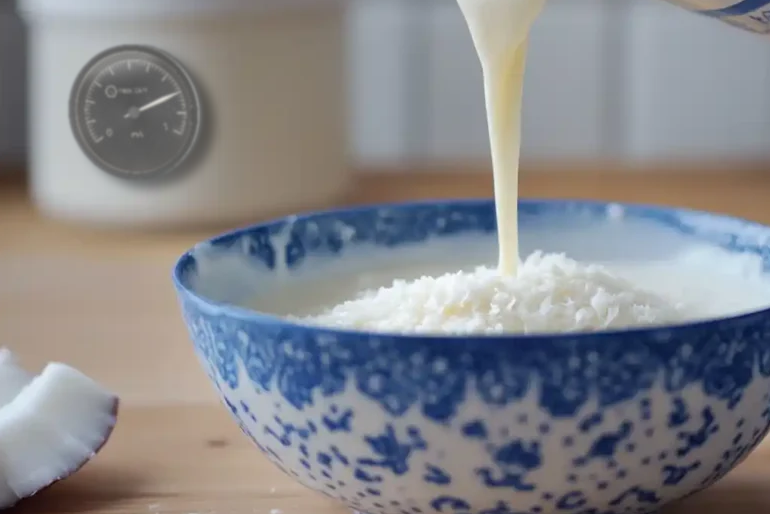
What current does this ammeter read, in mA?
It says 0.8 mA
